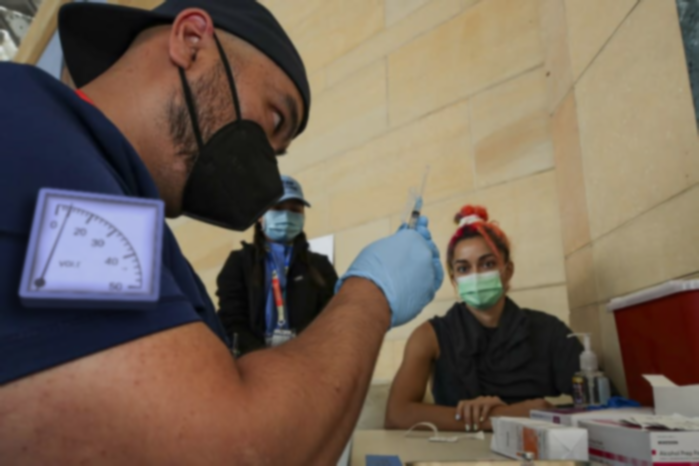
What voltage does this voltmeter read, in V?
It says 10 V
